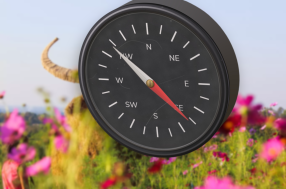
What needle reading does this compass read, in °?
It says 135 °
